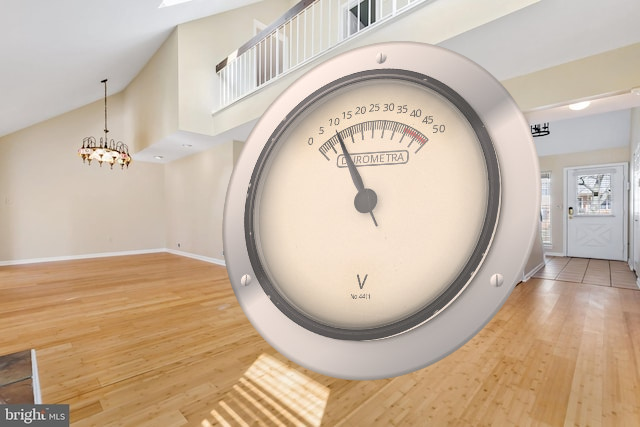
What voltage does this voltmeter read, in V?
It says 10 V
